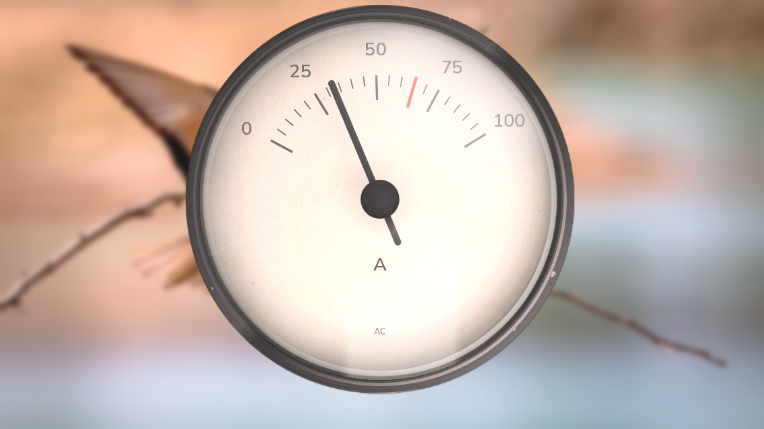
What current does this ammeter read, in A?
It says 32.5 A
